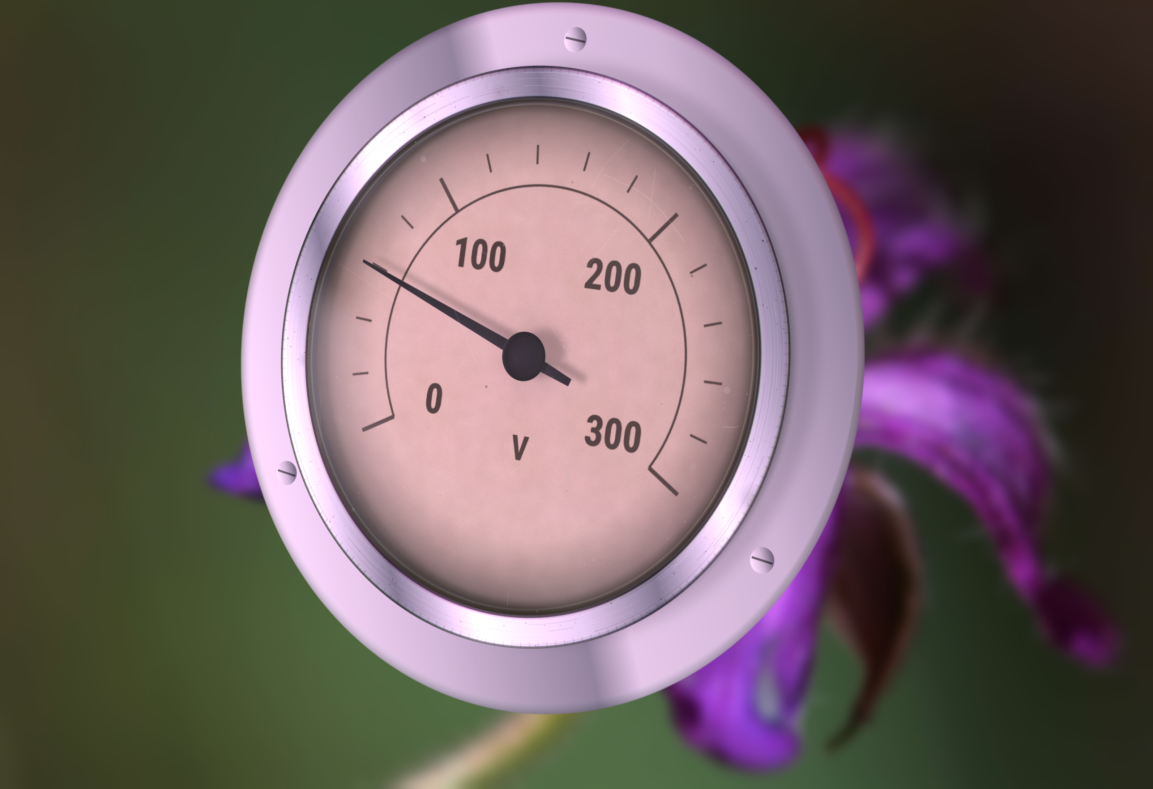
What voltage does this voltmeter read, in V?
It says 60 V
